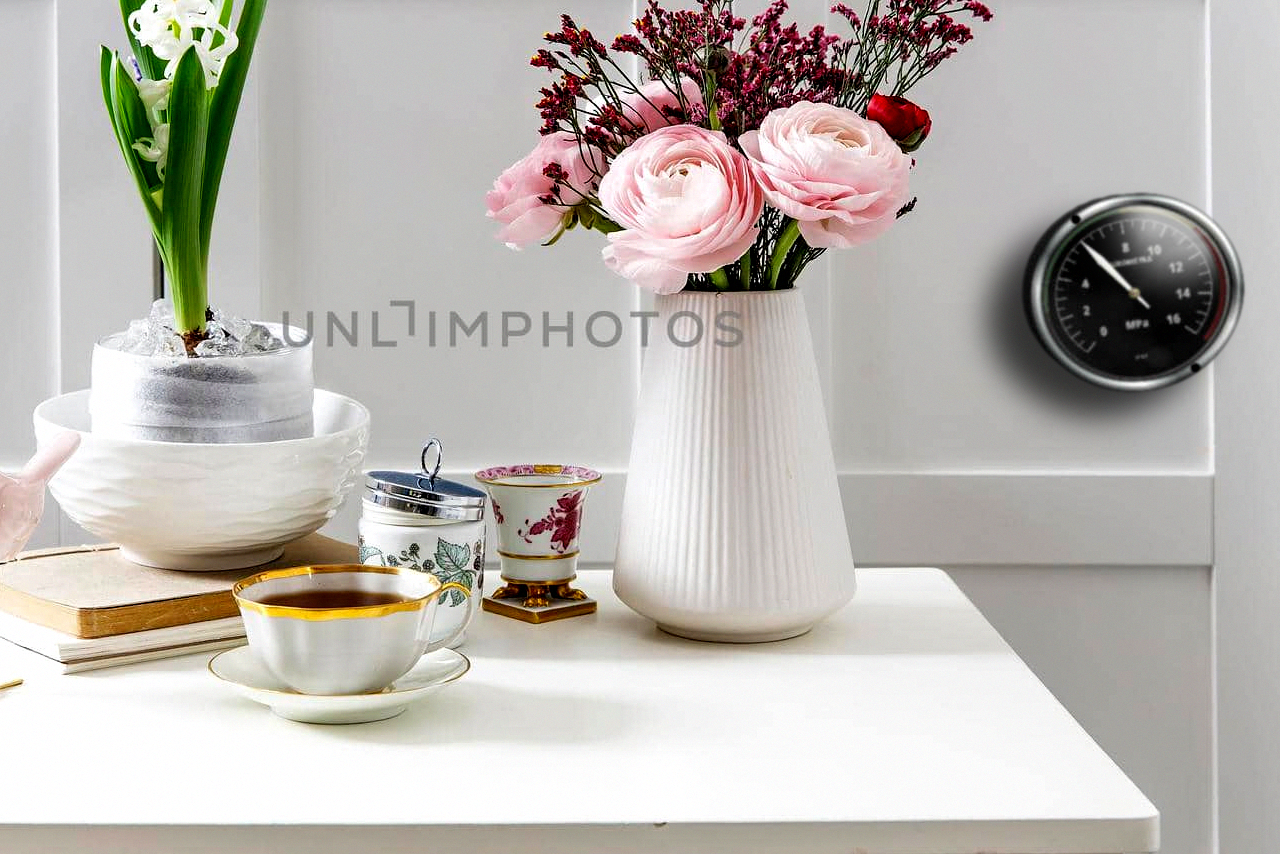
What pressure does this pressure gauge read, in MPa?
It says 6 MPa
